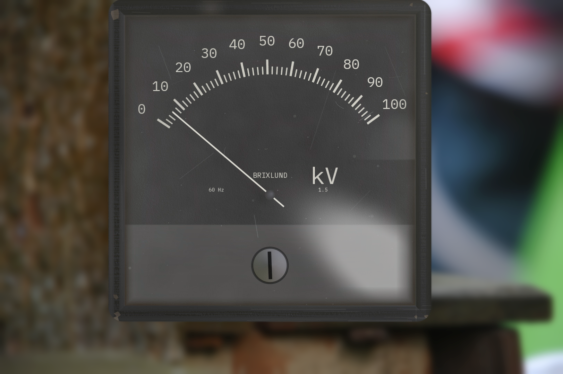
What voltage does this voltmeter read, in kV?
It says 6 kV
